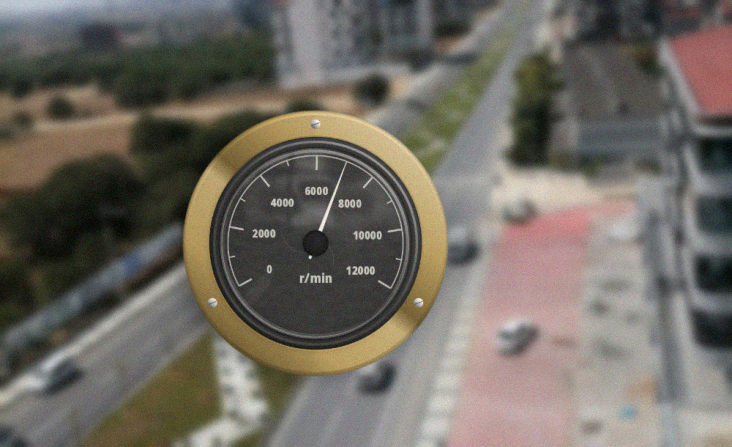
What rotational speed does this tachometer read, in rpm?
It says 7000 rpm
